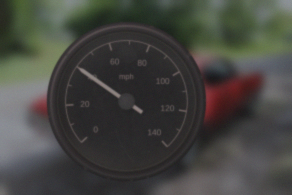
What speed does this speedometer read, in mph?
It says 40 mph
